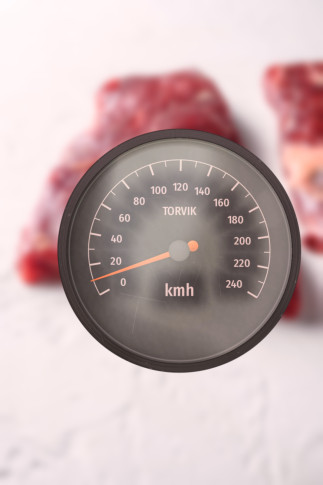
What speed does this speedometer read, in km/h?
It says 10 km/h
